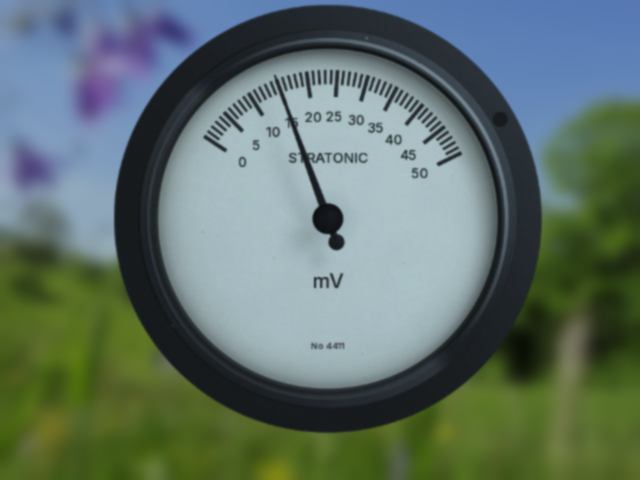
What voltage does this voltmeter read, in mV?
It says 15 mV
